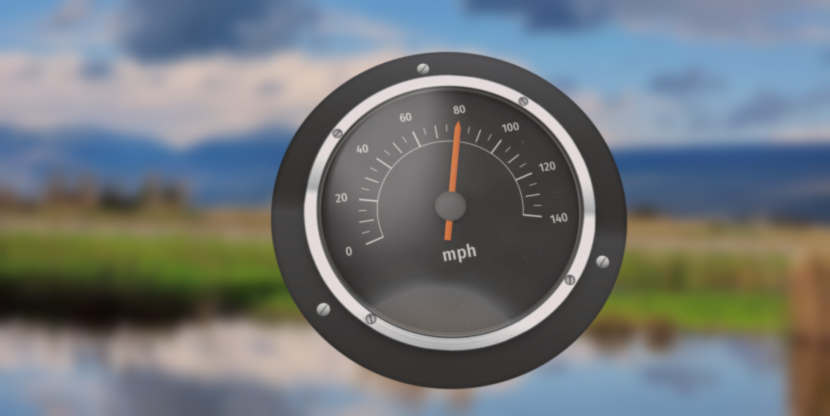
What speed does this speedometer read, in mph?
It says 80 mph
